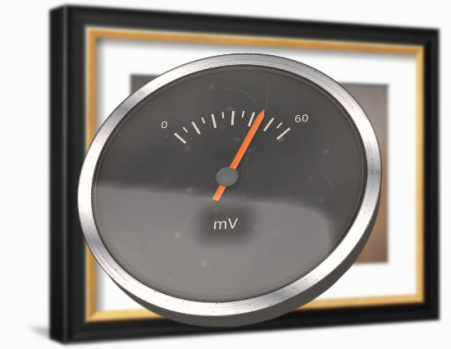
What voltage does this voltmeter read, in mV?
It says 45 mV
